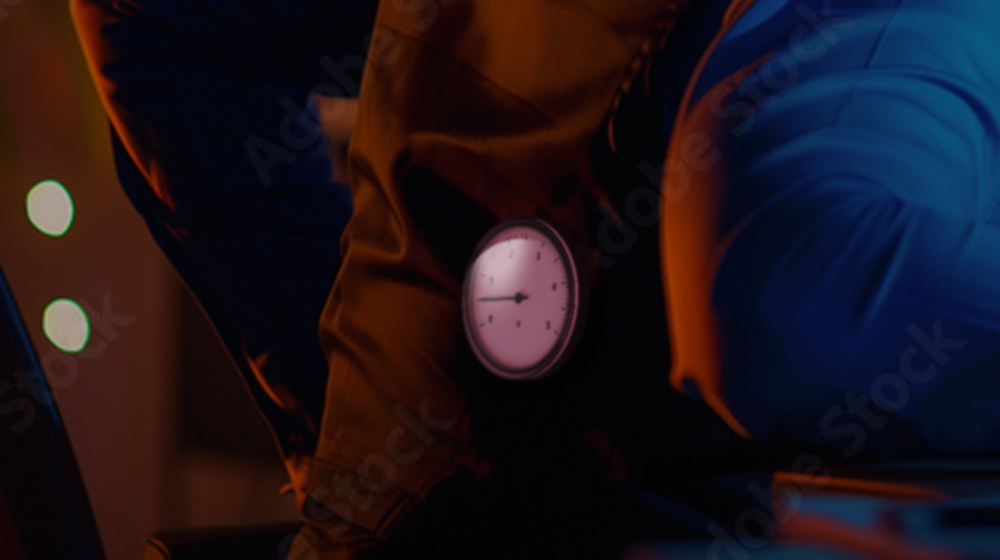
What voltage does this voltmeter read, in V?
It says 0.5 V
